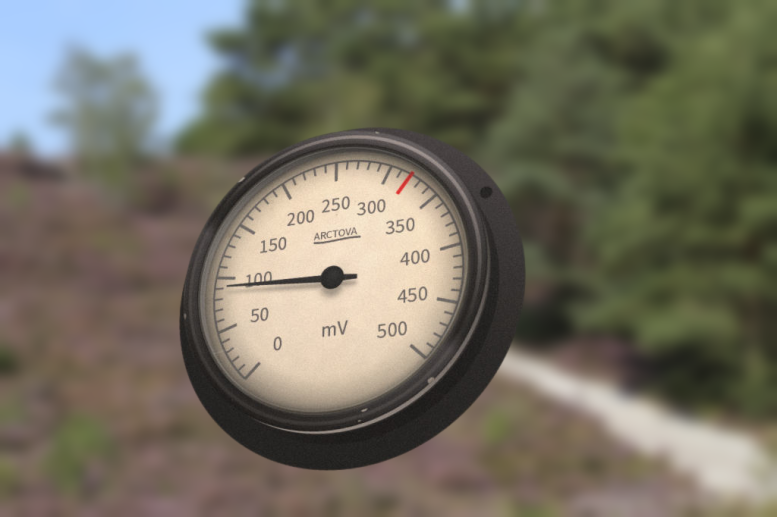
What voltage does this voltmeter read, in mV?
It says 90 mV
